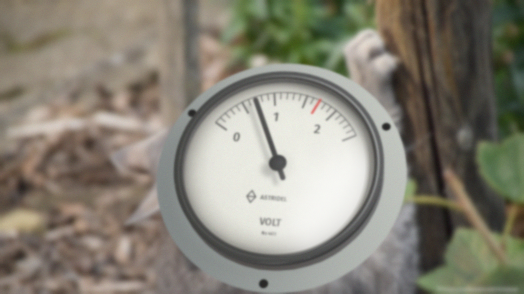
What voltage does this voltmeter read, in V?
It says 0.7 V
